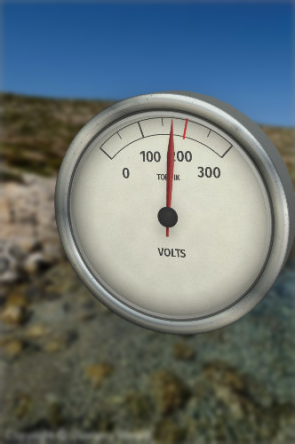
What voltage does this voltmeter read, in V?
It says 175 V
